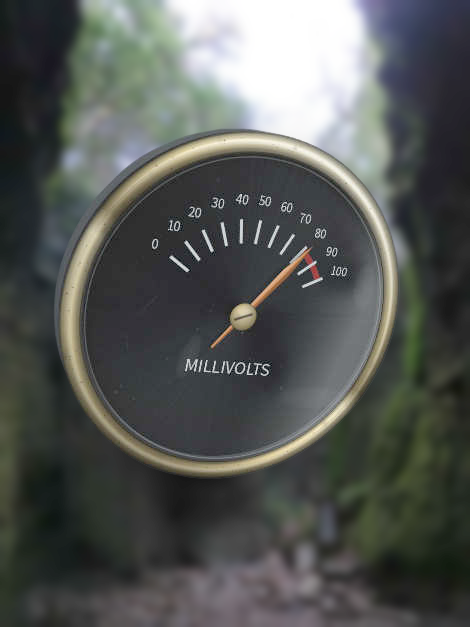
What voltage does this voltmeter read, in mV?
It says 80 mV
